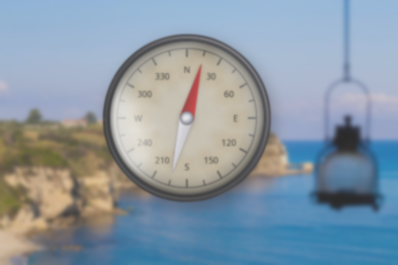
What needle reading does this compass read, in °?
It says 15 °
